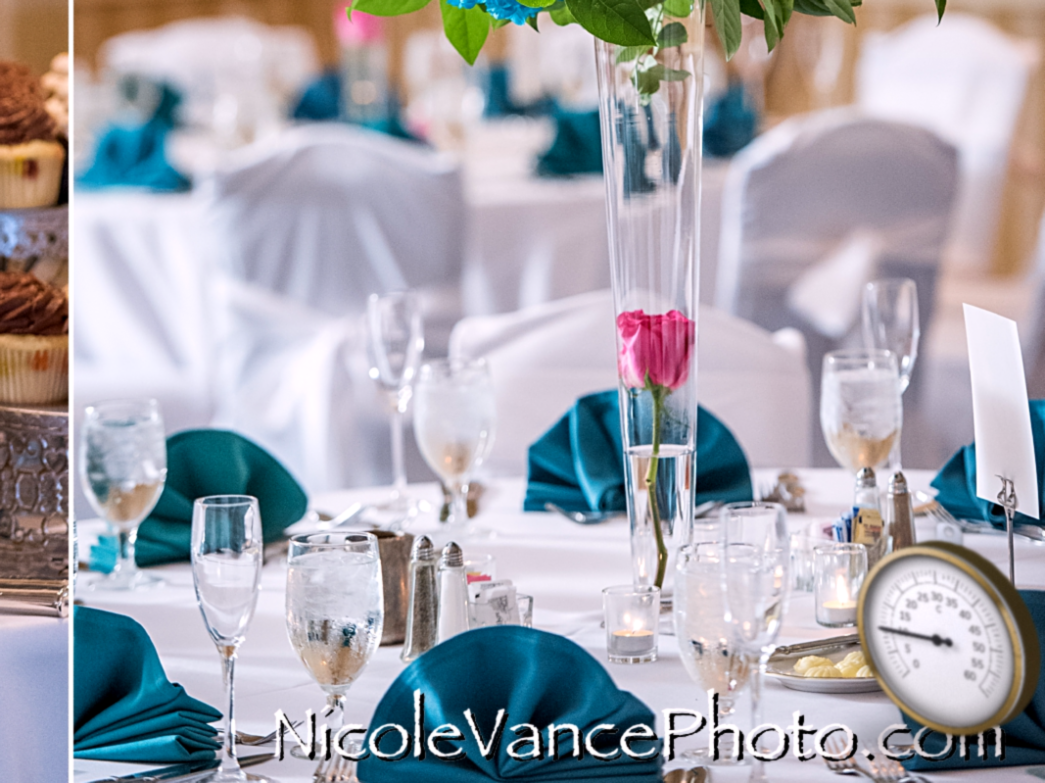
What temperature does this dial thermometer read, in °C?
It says 10 °C
